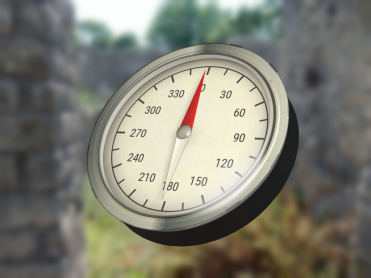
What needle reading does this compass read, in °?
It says 0 °
